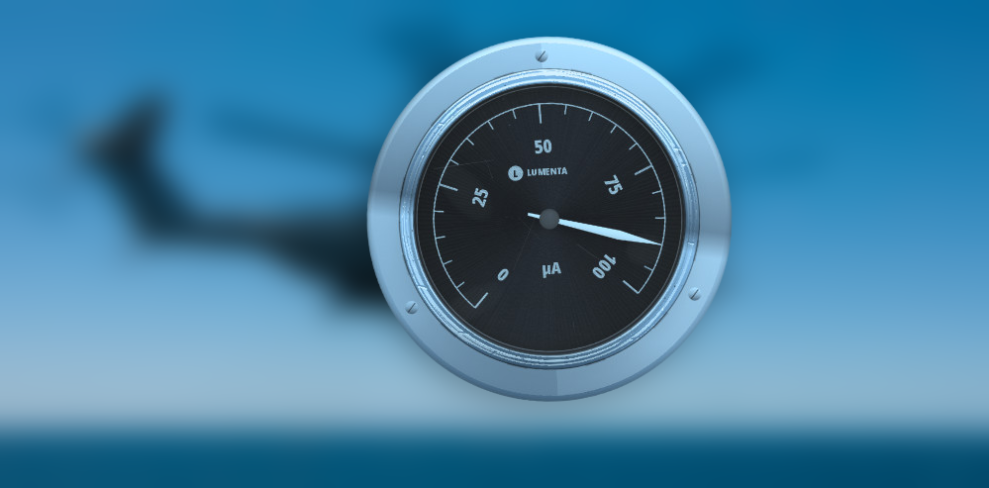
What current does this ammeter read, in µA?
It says 90 µA
